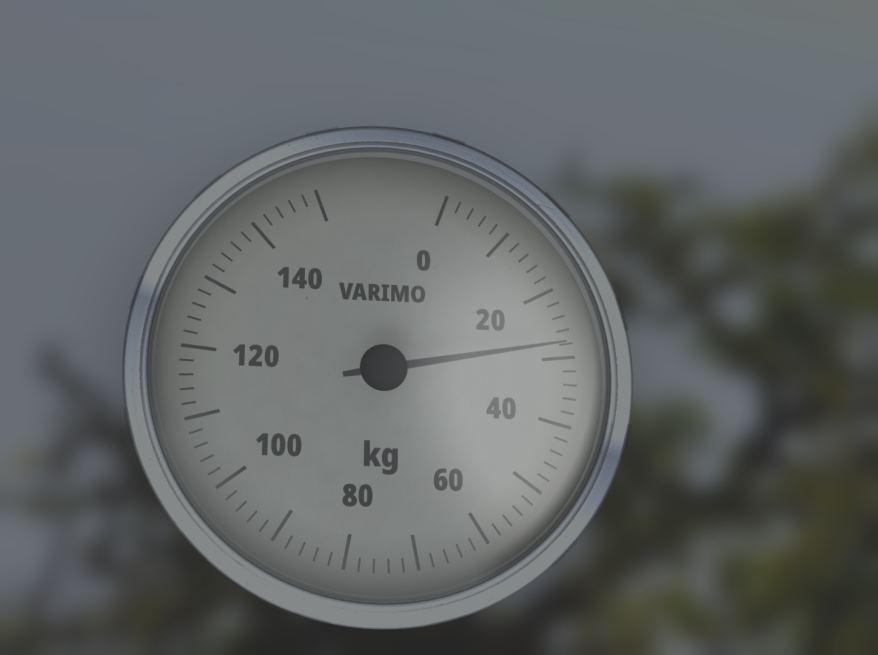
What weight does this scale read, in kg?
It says 28 kg
